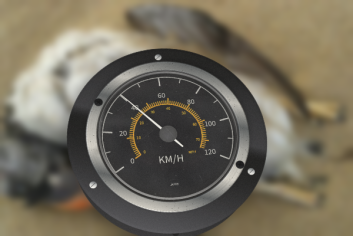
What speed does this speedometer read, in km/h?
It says 40 km/h
